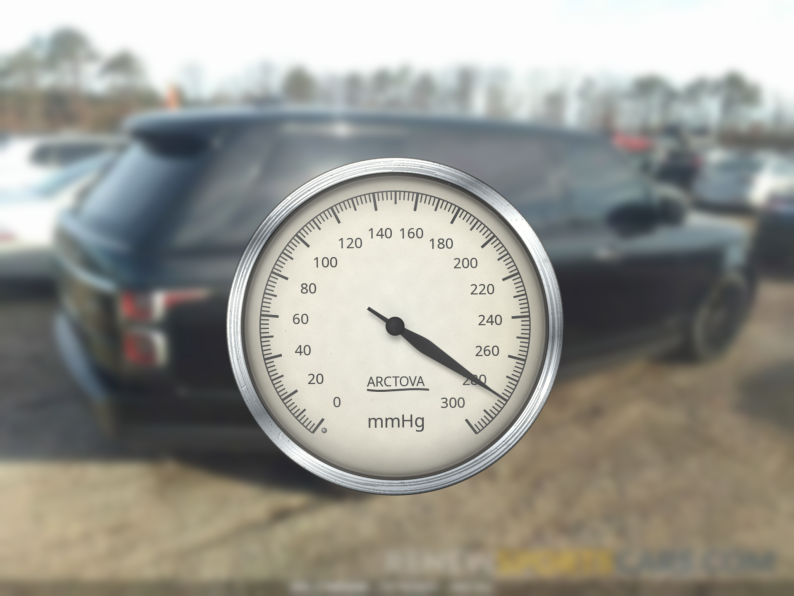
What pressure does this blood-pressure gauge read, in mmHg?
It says 280 mmHg
